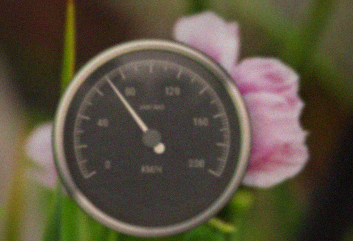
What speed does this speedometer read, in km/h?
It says 70 km/h
